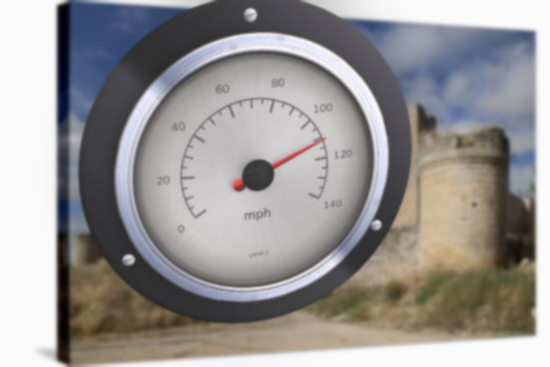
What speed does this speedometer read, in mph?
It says 110 mph
